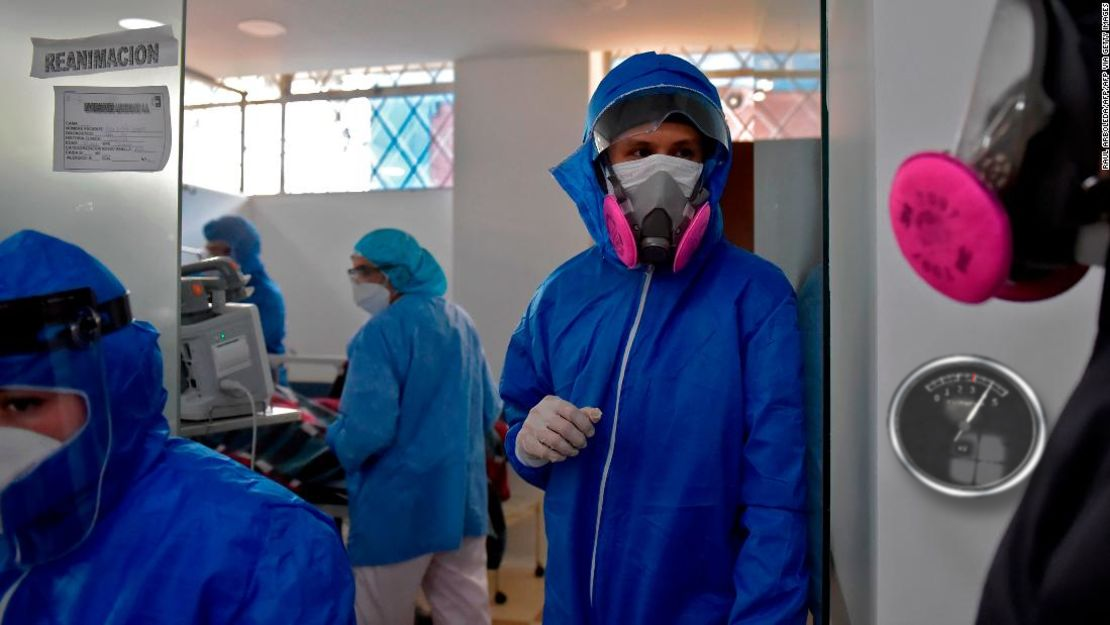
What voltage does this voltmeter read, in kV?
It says 4 kV
